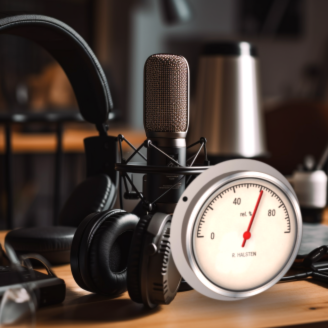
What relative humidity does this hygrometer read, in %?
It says 60 %
